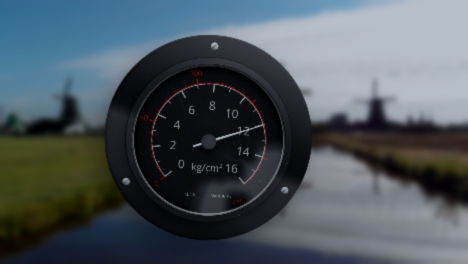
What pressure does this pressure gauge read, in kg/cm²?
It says 12 kg/cm²
